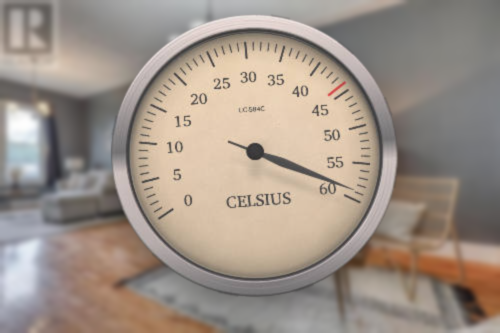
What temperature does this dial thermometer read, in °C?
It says 59 °C
